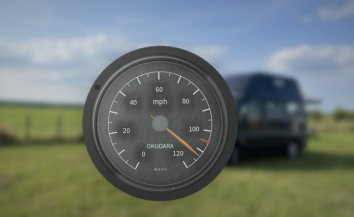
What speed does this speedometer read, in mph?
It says 112.5 mph
